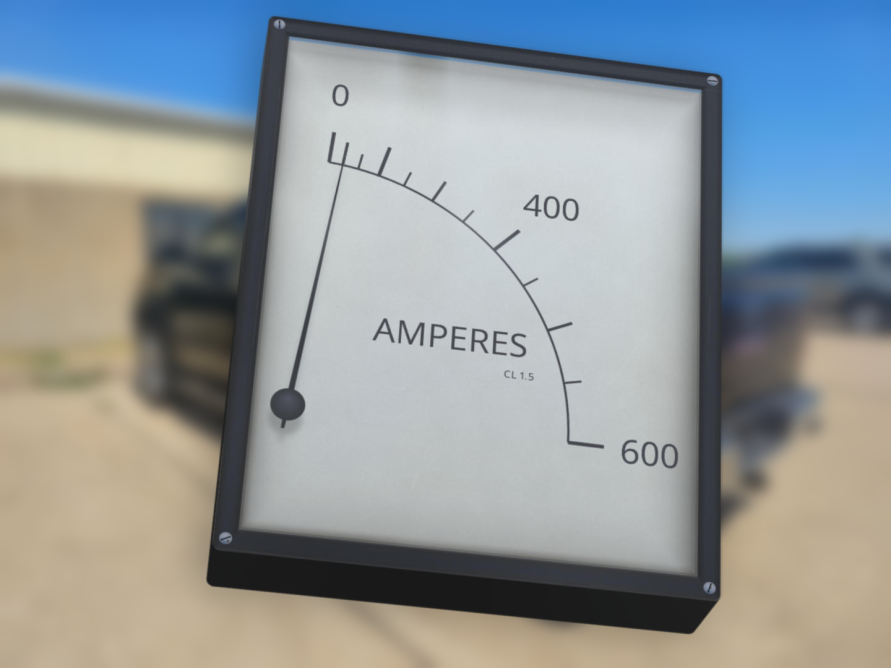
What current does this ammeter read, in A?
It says 100 A
